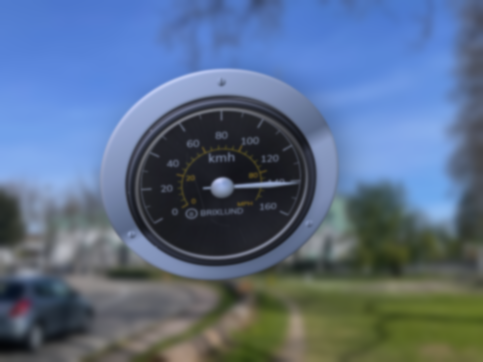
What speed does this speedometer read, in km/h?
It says 140 km/h
